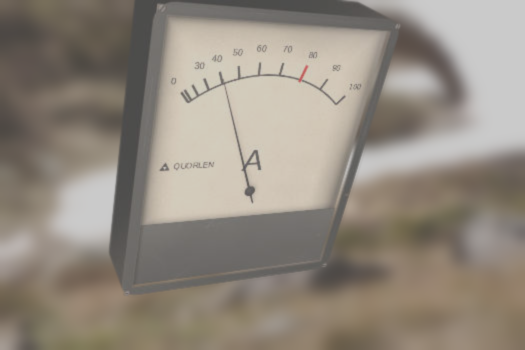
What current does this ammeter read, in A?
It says 40 A
